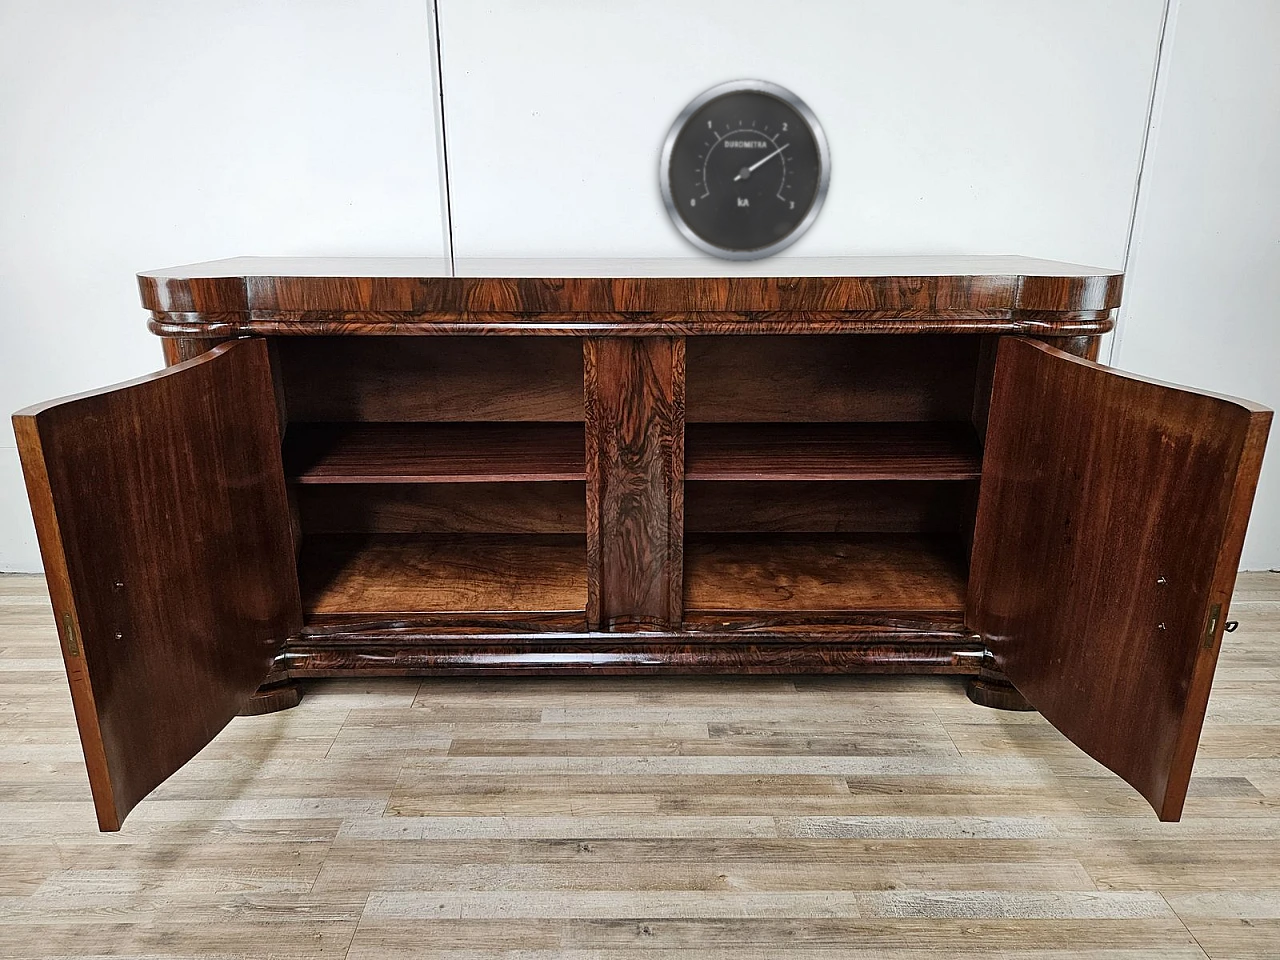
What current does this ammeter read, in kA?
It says 2.2 kA
